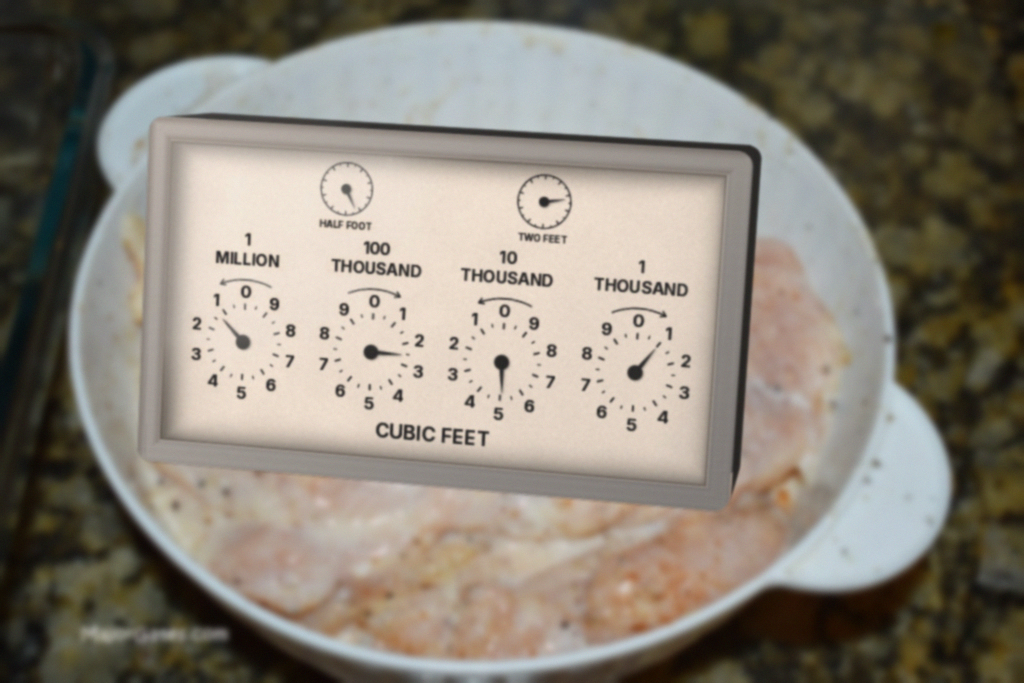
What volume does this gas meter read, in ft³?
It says 125100 ft³
